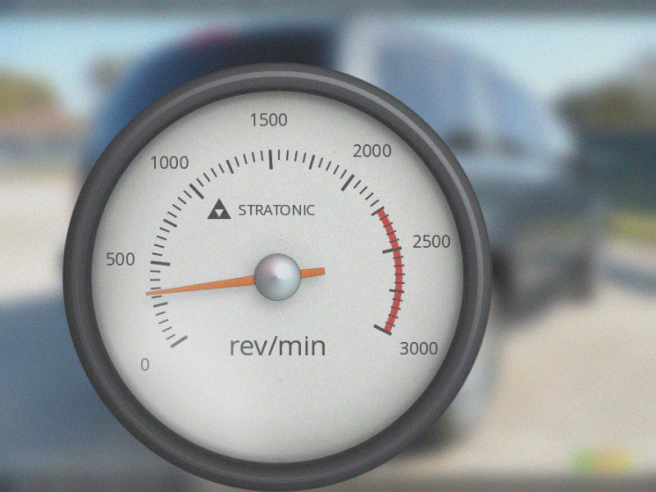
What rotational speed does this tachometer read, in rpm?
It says 325 rpm
